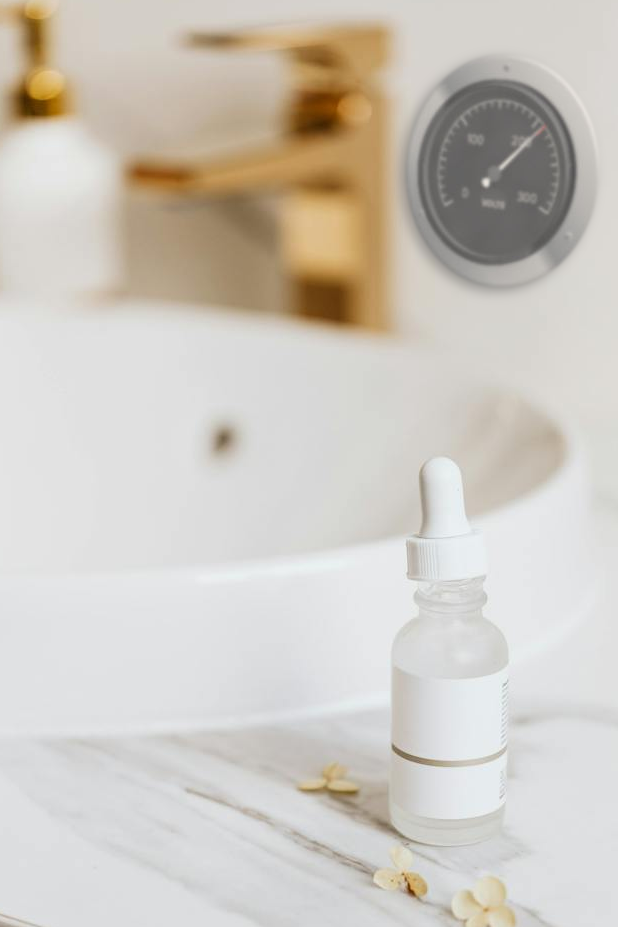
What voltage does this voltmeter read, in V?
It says 210 V
